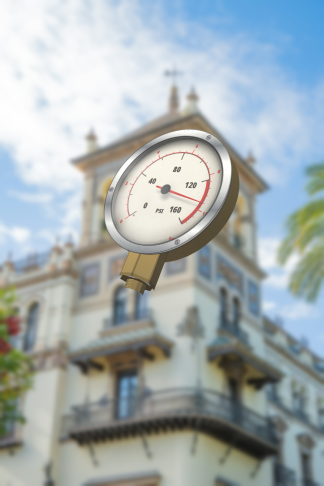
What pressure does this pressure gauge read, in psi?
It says 140 psi
